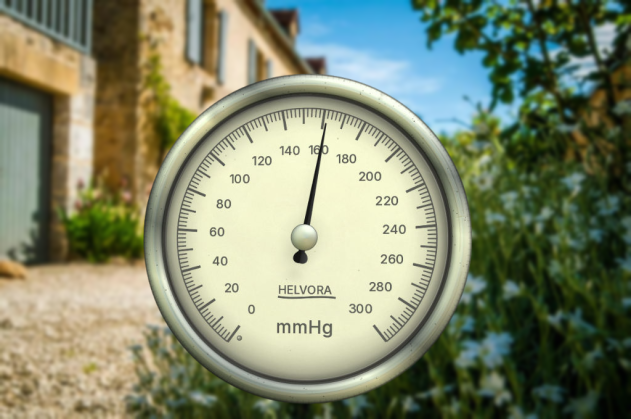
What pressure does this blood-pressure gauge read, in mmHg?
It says 162 mmHg
